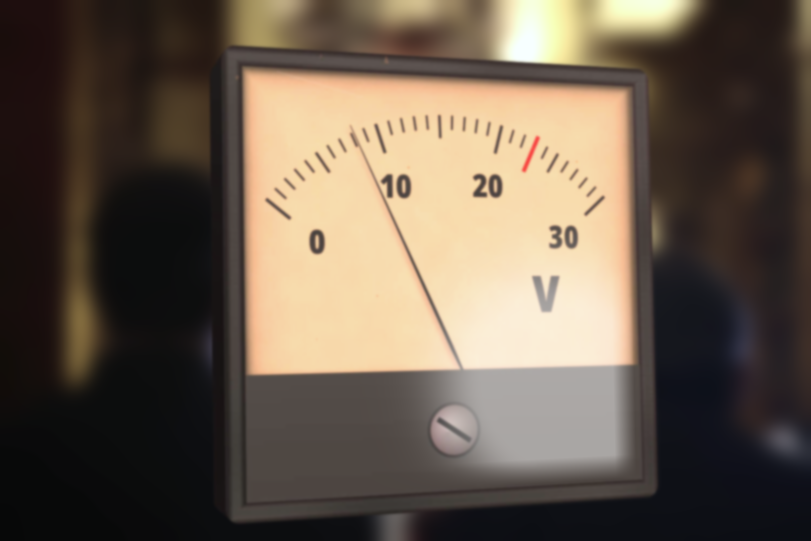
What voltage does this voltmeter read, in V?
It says 8 V
